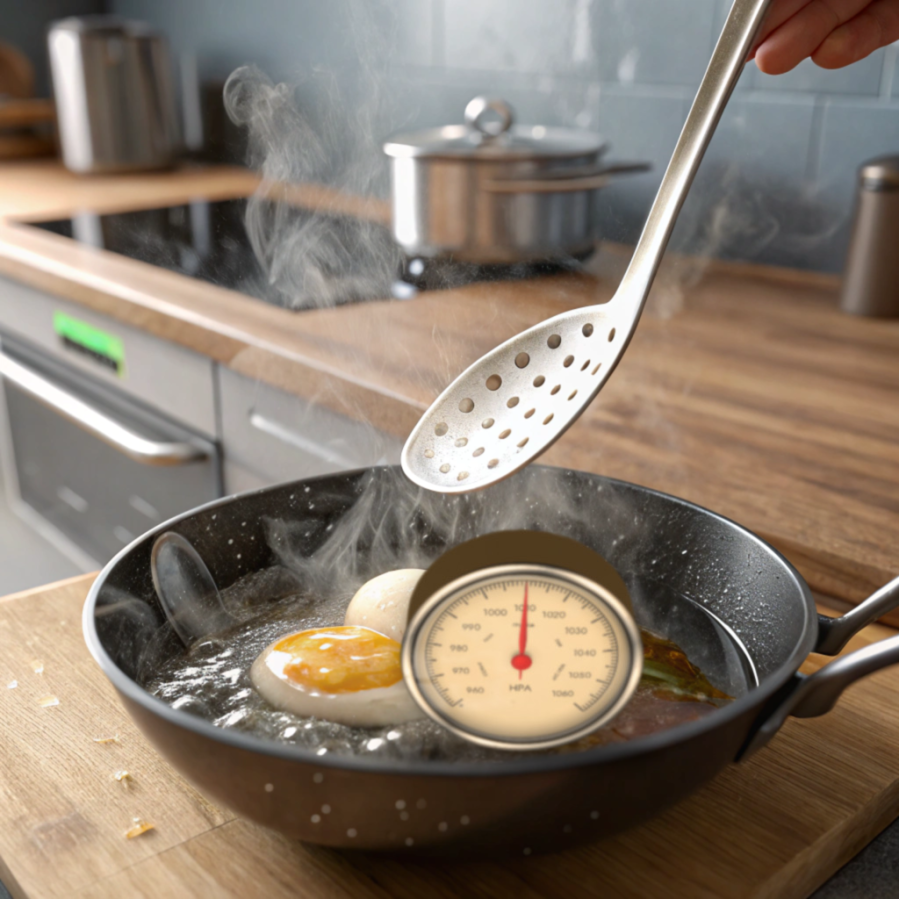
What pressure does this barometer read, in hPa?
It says 1010 hPa
